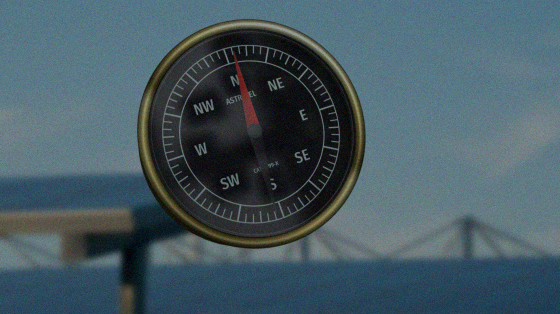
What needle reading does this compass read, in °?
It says 5 °
